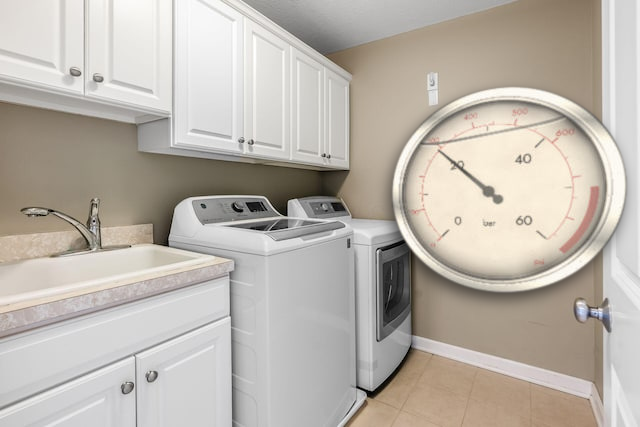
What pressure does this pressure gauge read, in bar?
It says 20 bar
